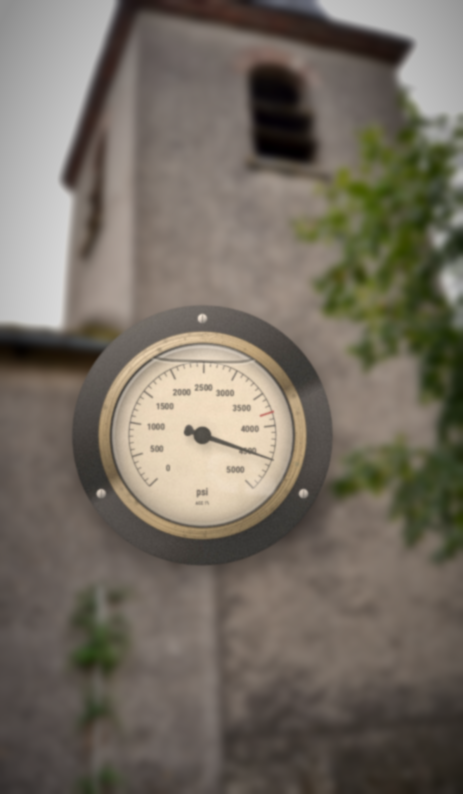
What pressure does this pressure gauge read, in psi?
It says 4500 psi
